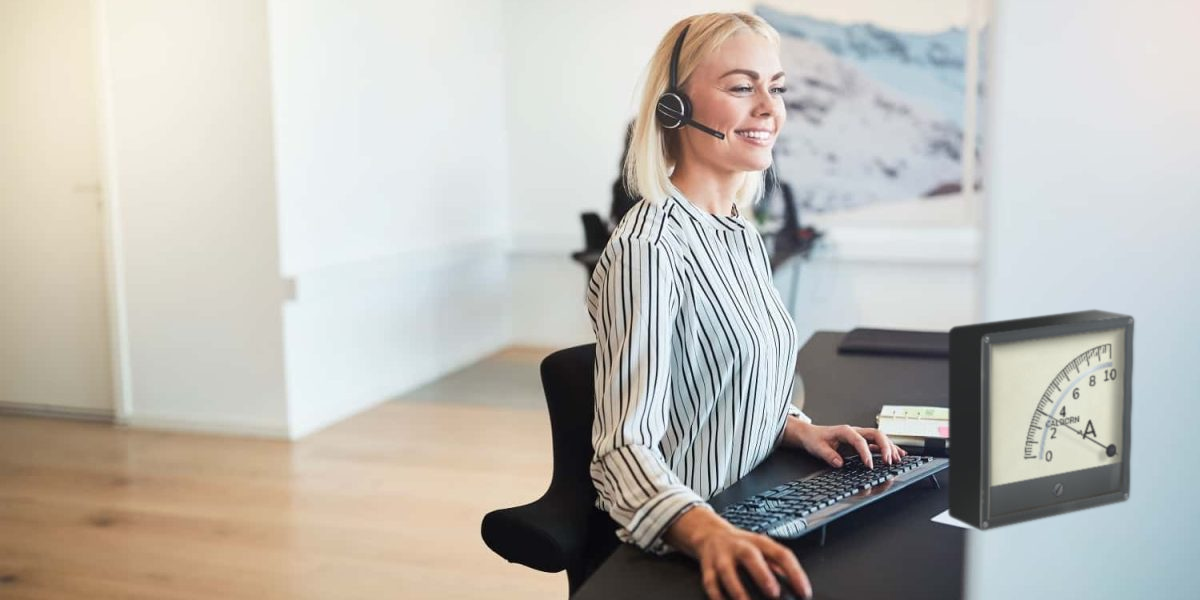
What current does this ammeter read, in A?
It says 3 A
